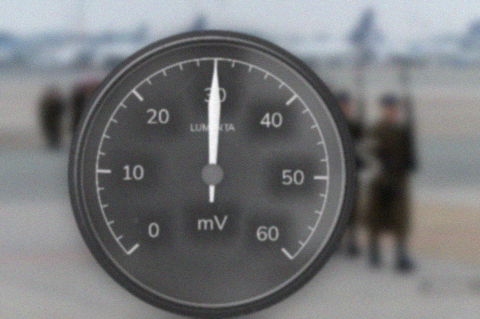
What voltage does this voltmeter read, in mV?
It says 30 mV
